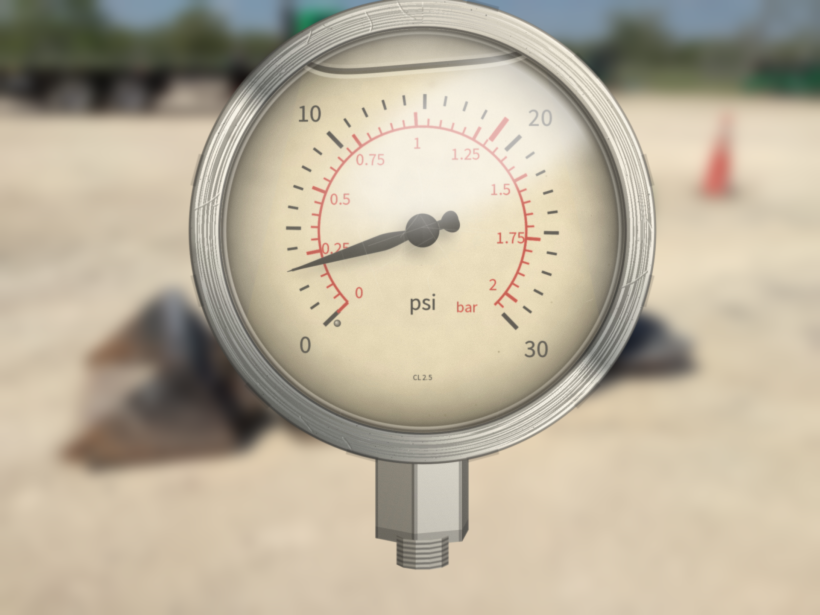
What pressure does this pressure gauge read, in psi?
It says 3 psi
